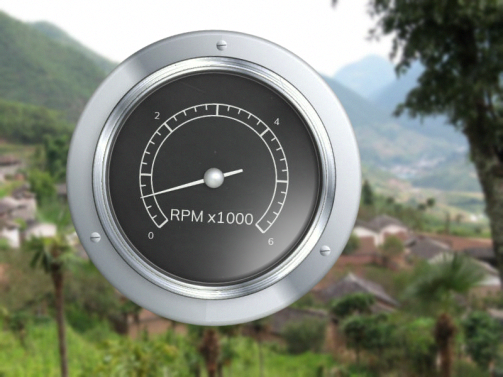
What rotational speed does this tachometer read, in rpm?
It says 600 rpm
